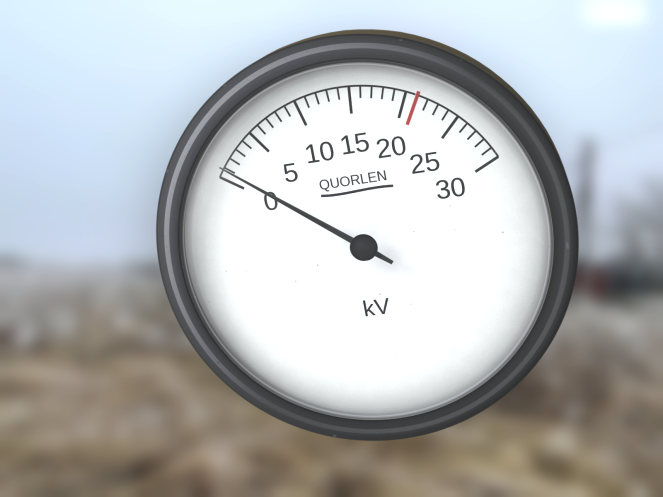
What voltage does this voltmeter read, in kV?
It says 1 kV
